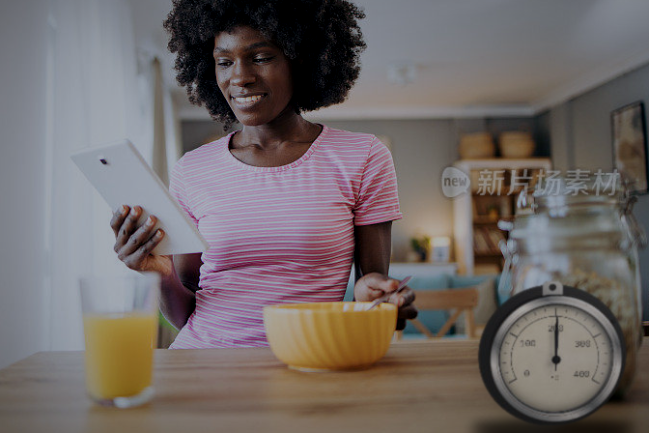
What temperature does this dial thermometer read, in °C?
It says 200 °C
